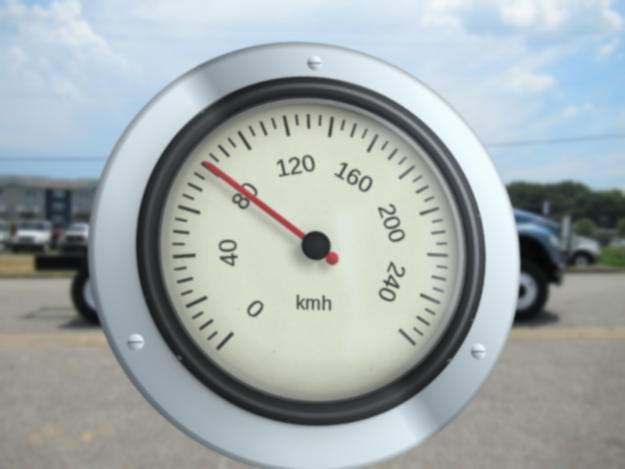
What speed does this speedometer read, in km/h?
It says 80 km/h
